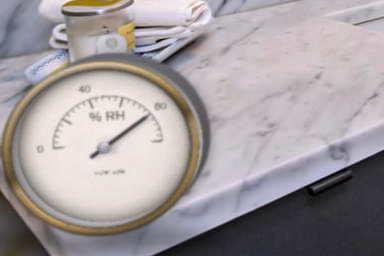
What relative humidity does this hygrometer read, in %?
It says 80 %
